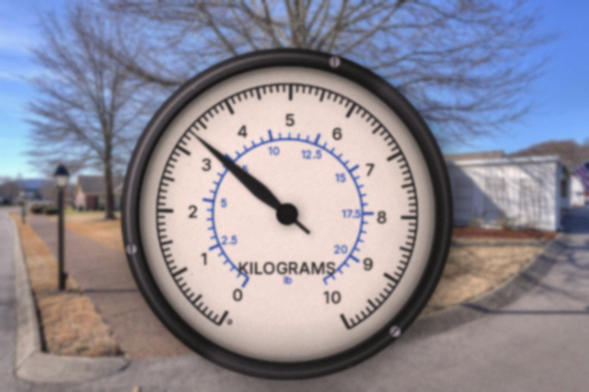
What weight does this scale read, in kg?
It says 3.3 kg
